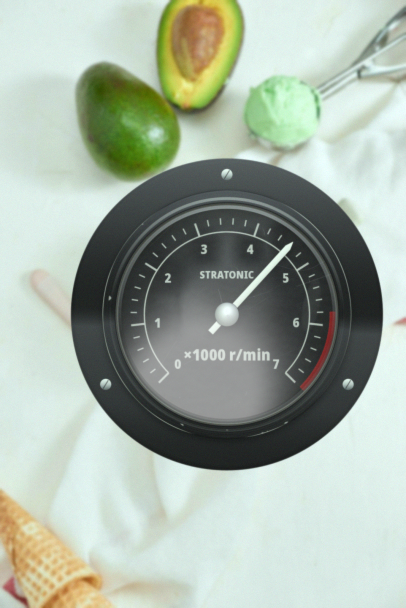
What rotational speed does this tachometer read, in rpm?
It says 4600 rpm
